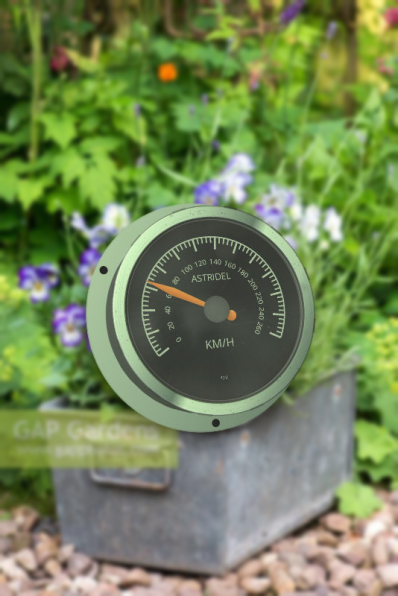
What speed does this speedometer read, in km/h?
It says 64 km/h
